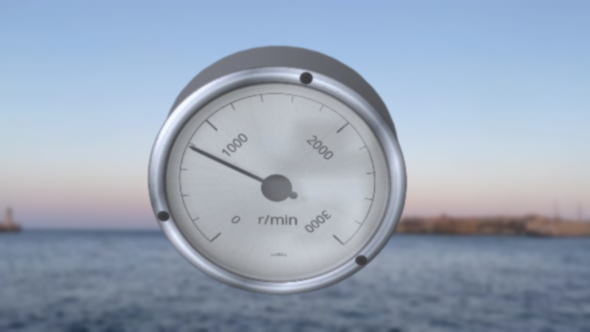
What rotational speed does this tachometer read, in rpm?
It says 800 rpm
